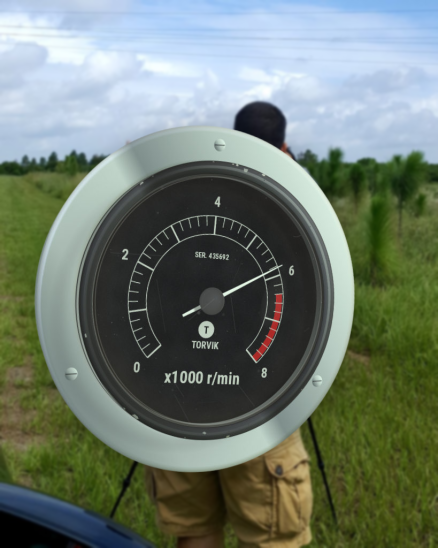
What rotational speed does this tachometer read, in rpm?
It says 5800 rpm
